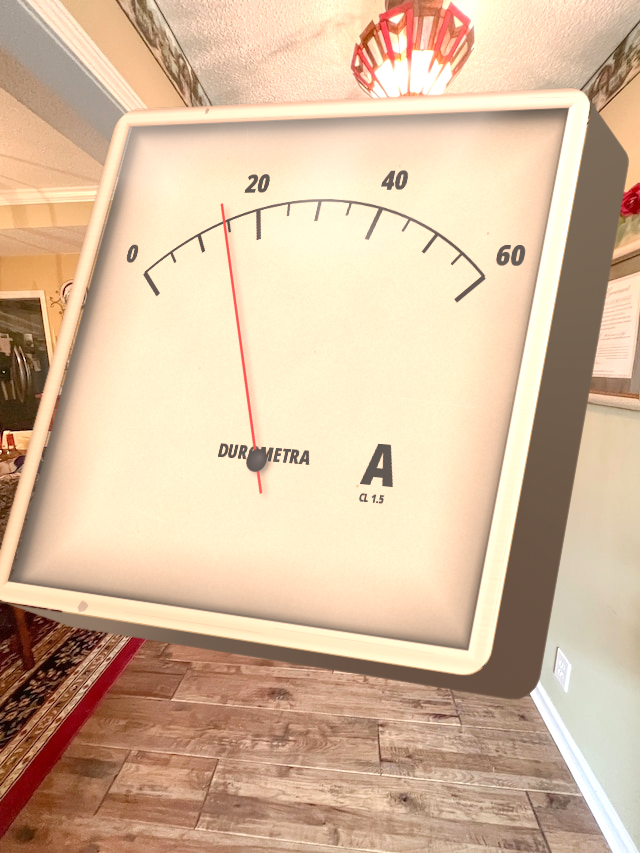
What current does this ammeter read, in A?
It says 15 A
